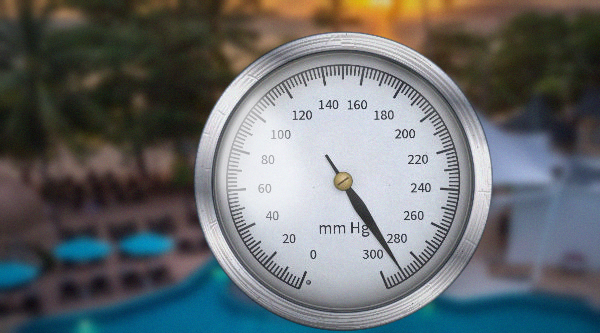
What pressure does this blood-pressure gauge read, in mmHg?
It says 290 mmHg
